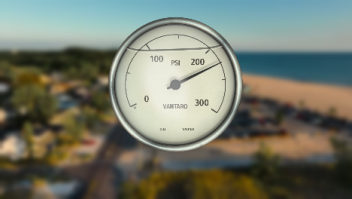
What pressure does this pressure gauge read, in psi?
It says 225 psi
